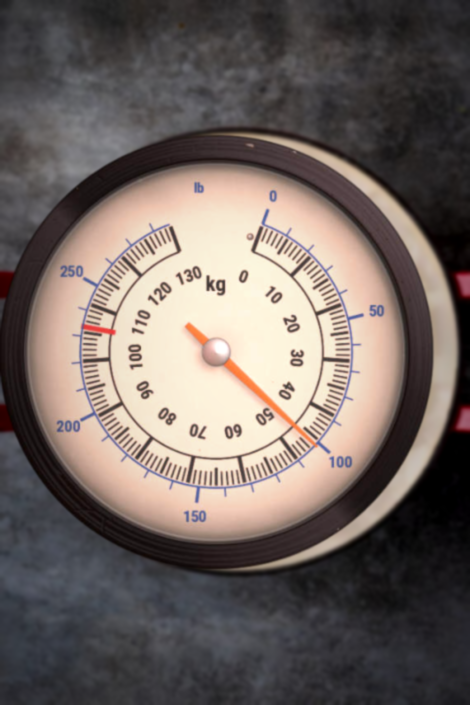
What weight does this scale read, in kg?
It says 46 kg
